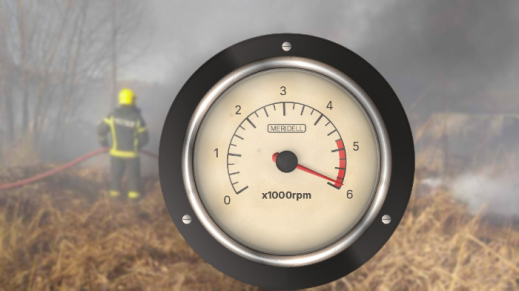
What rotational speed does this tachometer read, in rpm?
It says 5875 rpm
